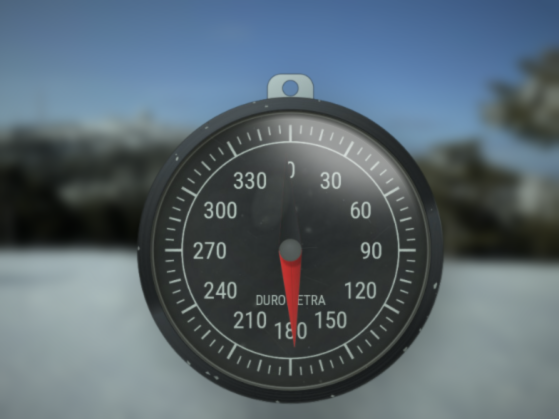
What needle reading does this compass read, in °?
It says 177.5 °
